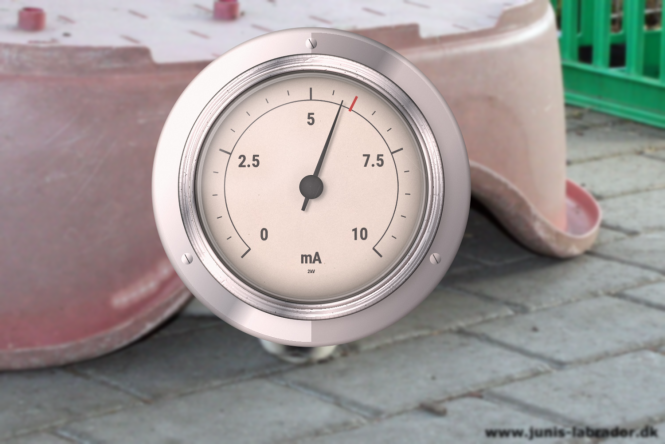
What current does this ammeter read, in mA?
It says 5.75 mA
